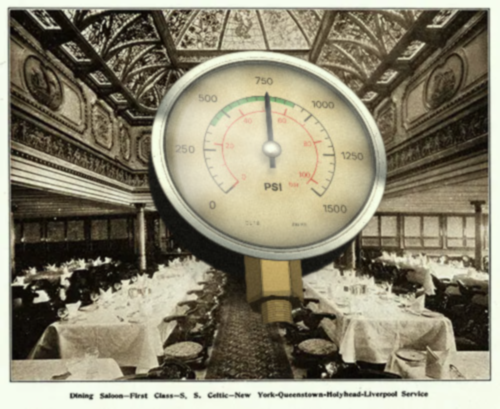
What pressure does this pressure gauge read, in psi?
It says 750 psi
